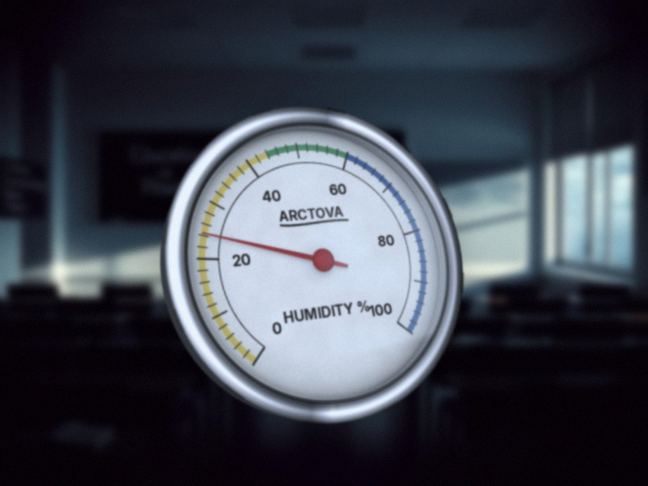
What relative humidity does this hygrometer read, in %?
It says 24 %
